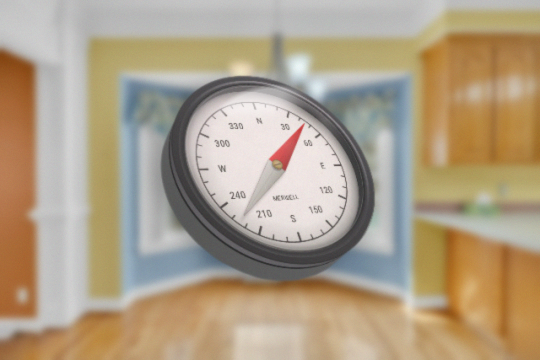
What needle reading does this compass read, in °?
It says 45 °
